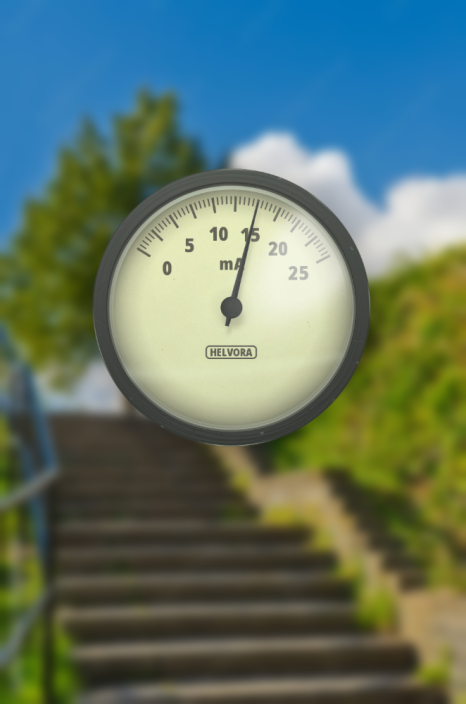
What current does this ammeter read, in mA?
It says 15 mA
